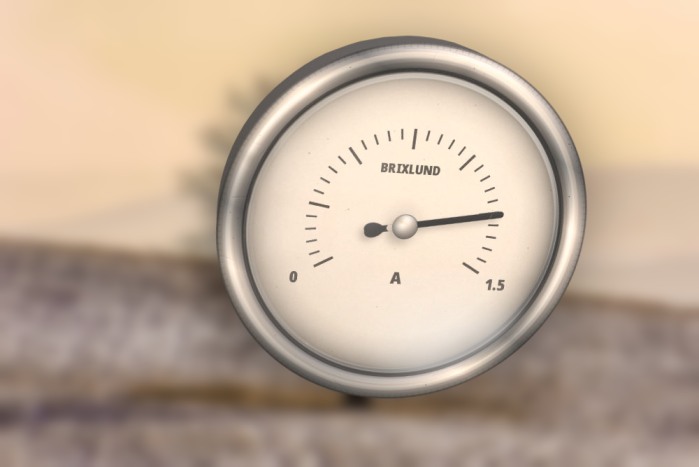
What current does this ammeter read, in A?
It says 1.25 A
